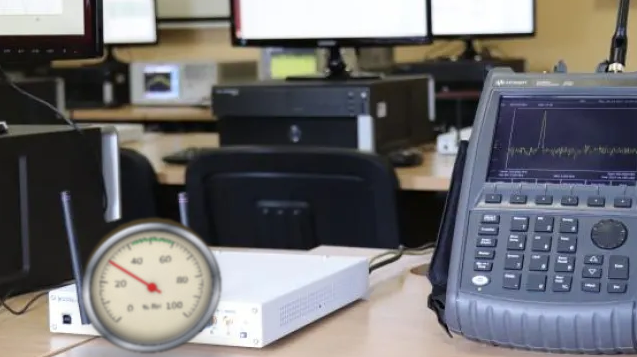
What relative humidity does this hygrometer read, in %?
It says 30 %
